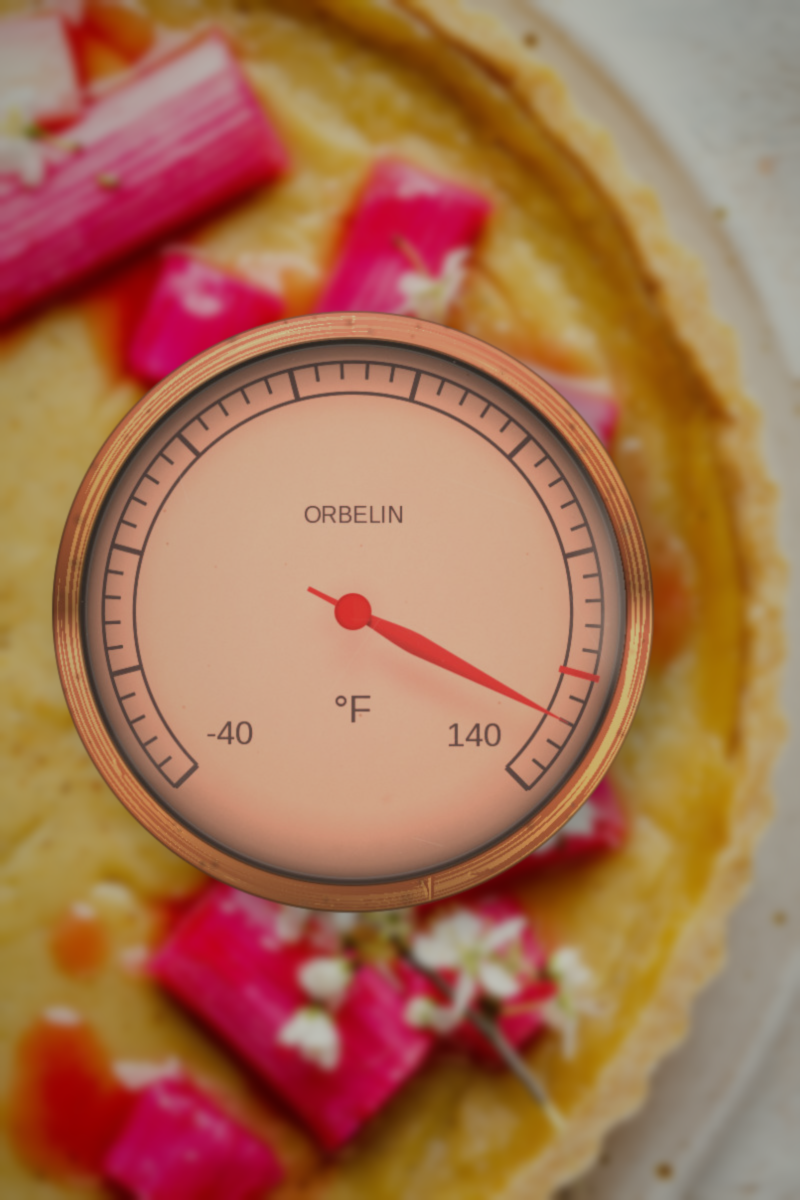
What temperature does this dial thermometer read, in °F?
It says 128 °F
